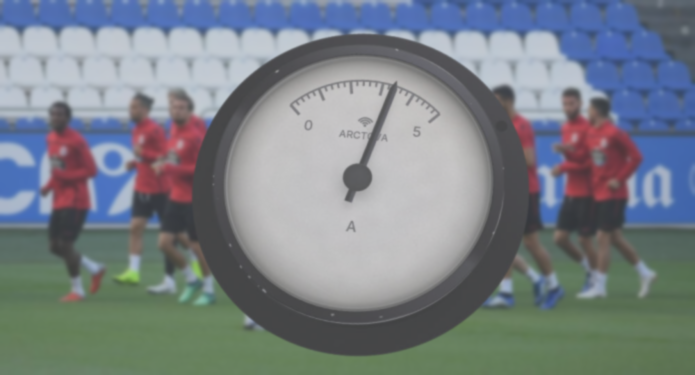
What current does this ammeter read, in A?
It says 3.4 A
